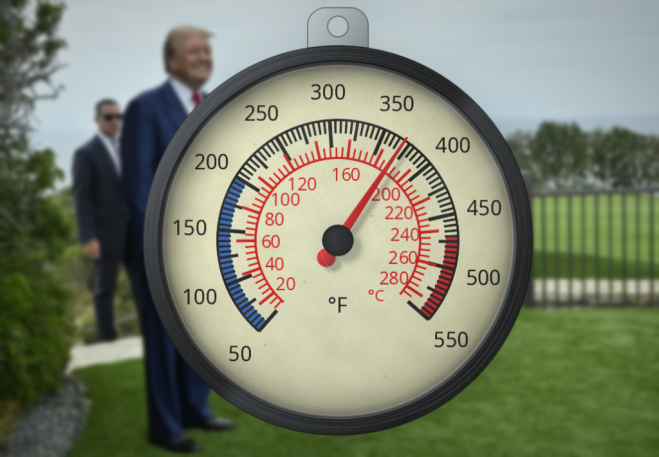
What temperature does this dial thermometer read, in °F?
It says 370 °F
